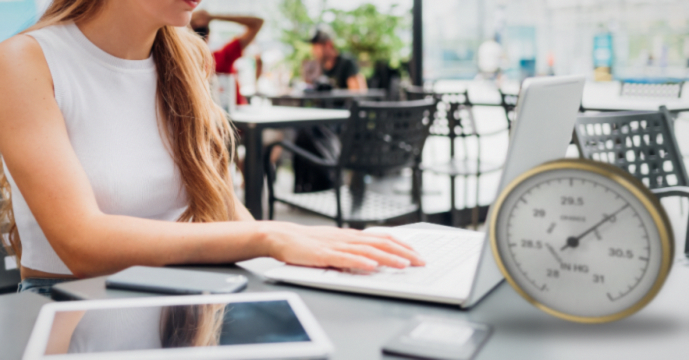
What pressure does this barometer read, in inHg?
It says 30 inHg
